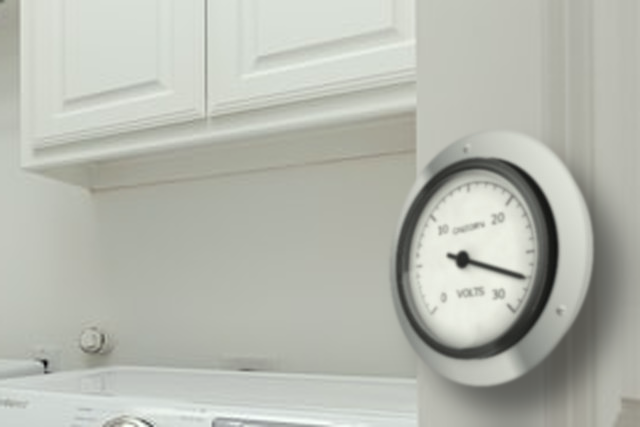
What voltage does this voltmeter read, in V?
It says 27 V
